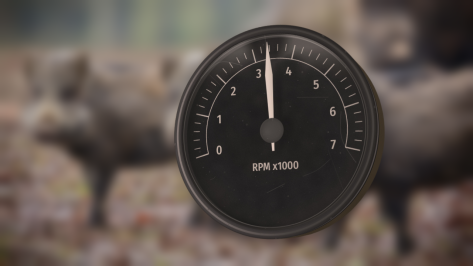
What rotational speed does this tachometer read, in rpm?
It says 3400 rpm
